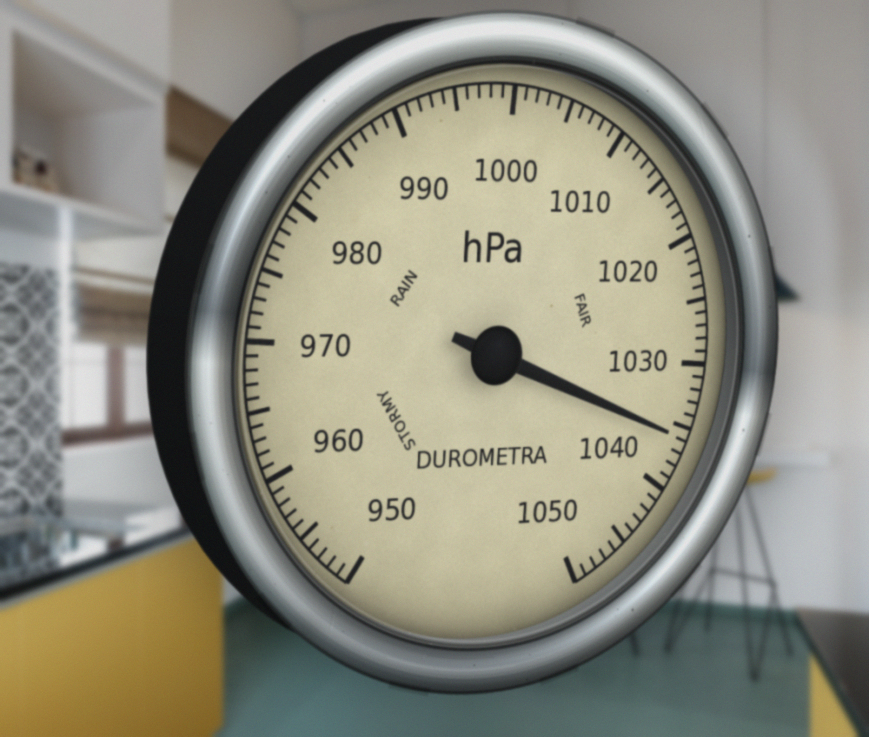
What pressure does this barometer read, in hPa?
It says 1036 hPa
